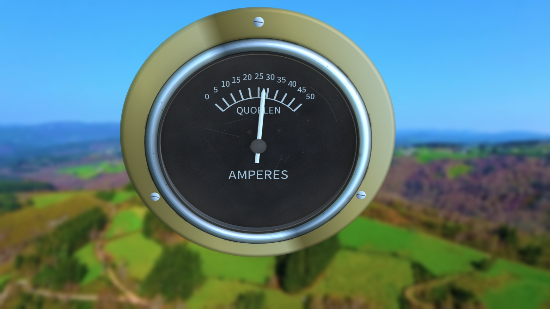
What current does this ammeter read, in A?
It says 27.5 A
